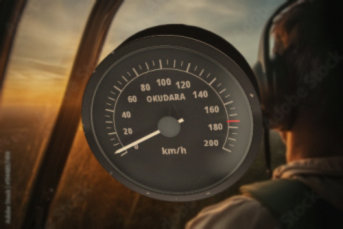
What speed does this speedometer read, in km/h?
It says 5 km/h
